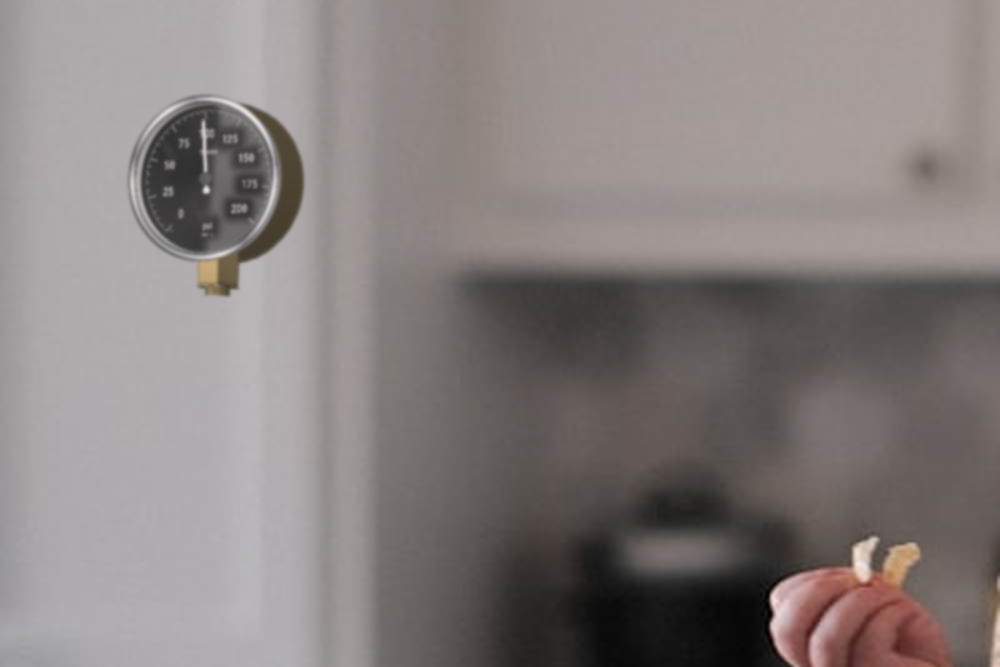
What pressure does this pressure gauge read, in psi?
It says 100 psi
